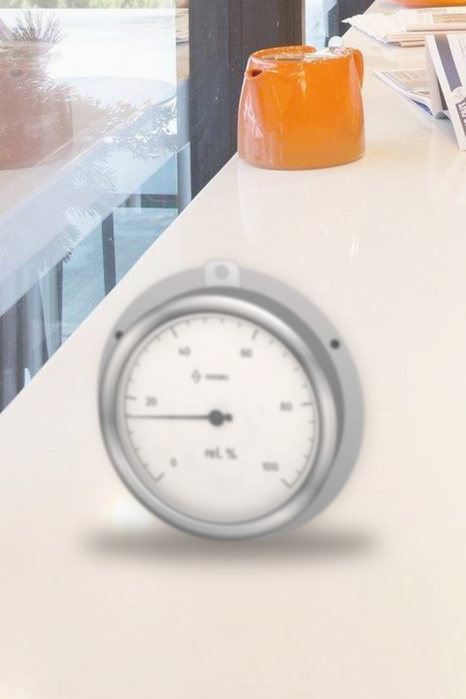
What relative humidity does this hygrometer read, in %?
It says 16 %
